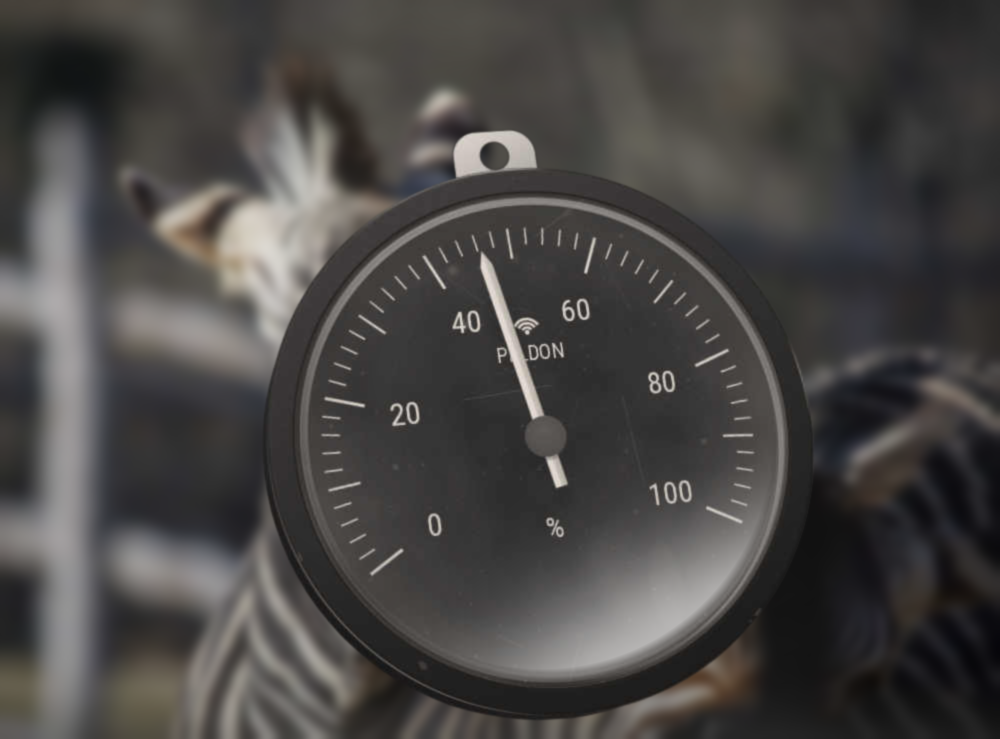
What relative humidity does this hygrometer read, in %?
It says 46 %
